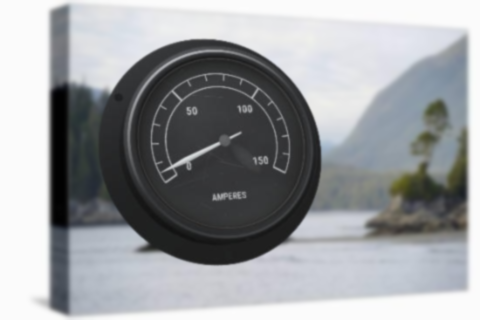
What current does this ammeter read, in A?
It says 5 A
